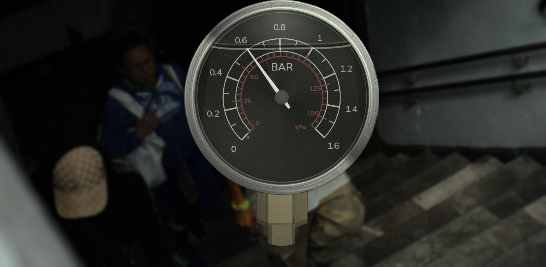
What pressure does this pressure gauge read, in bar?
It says 0.6 bar
